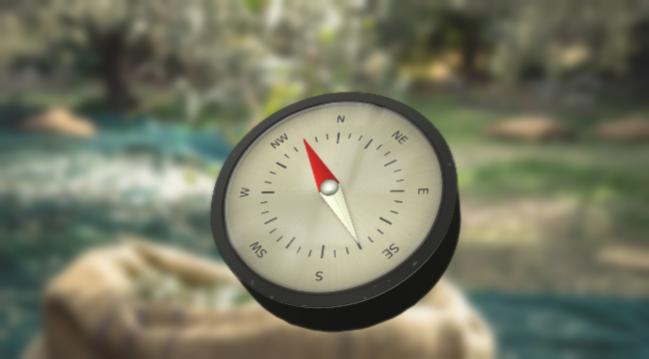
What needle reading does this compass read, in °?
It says 330 °
